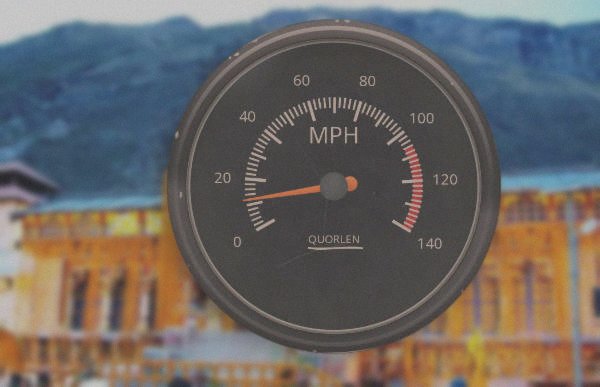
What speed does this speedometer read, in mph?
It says 12 mph
